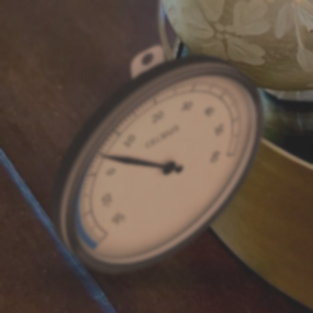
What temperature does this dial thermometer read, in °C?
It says 5 °C
